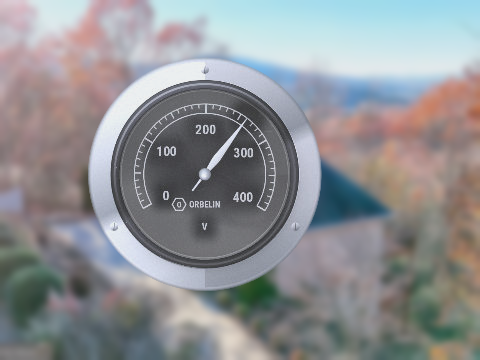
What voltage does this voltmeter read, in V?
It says 260 V
